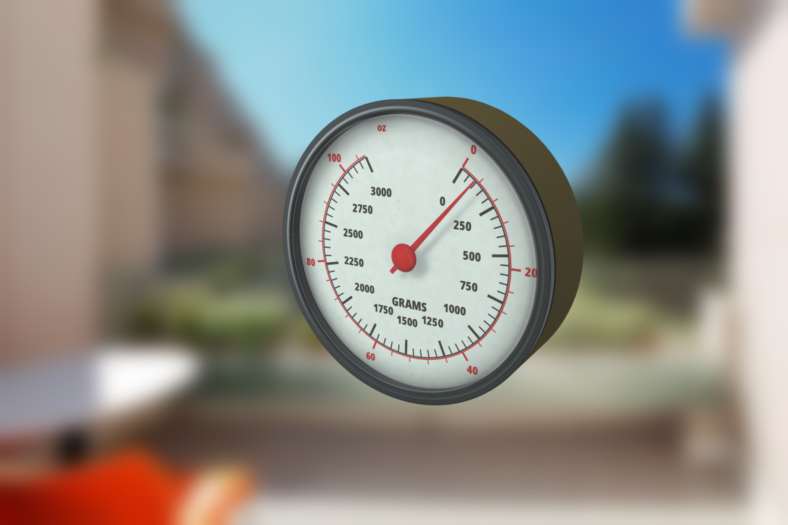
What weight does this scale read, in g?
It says 100 g
